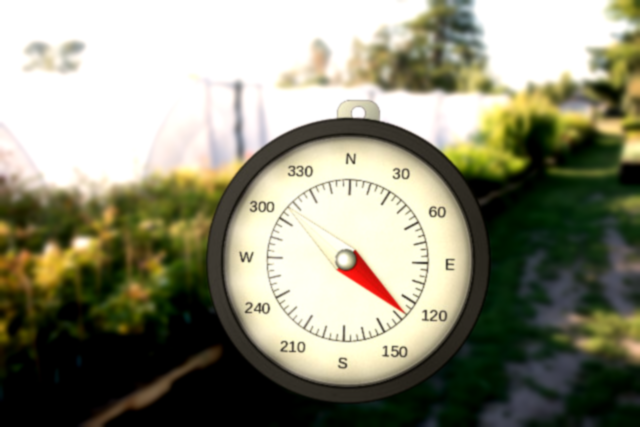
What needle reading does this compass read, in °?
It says 130 °
